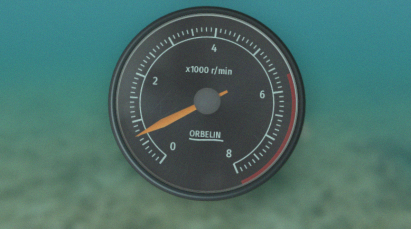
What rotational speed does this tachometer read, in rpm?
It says 700 rpm
